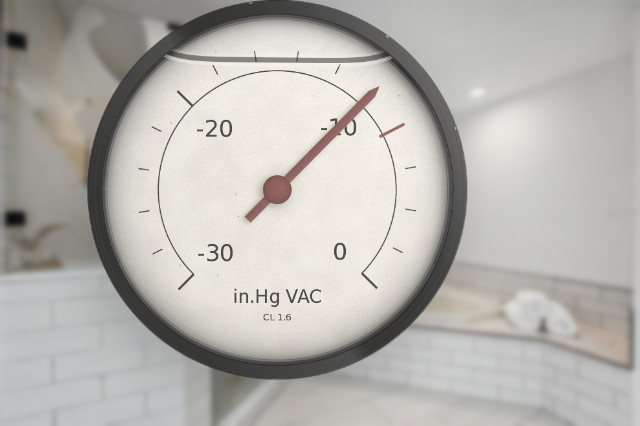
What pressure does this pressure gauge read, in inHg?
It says -10 inHg
